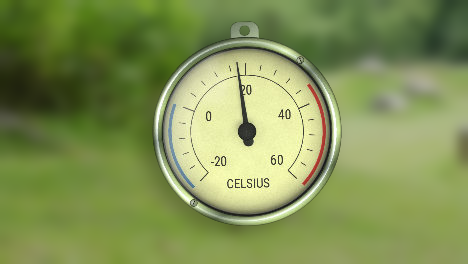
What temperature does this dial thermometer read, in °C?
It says 18 °C
